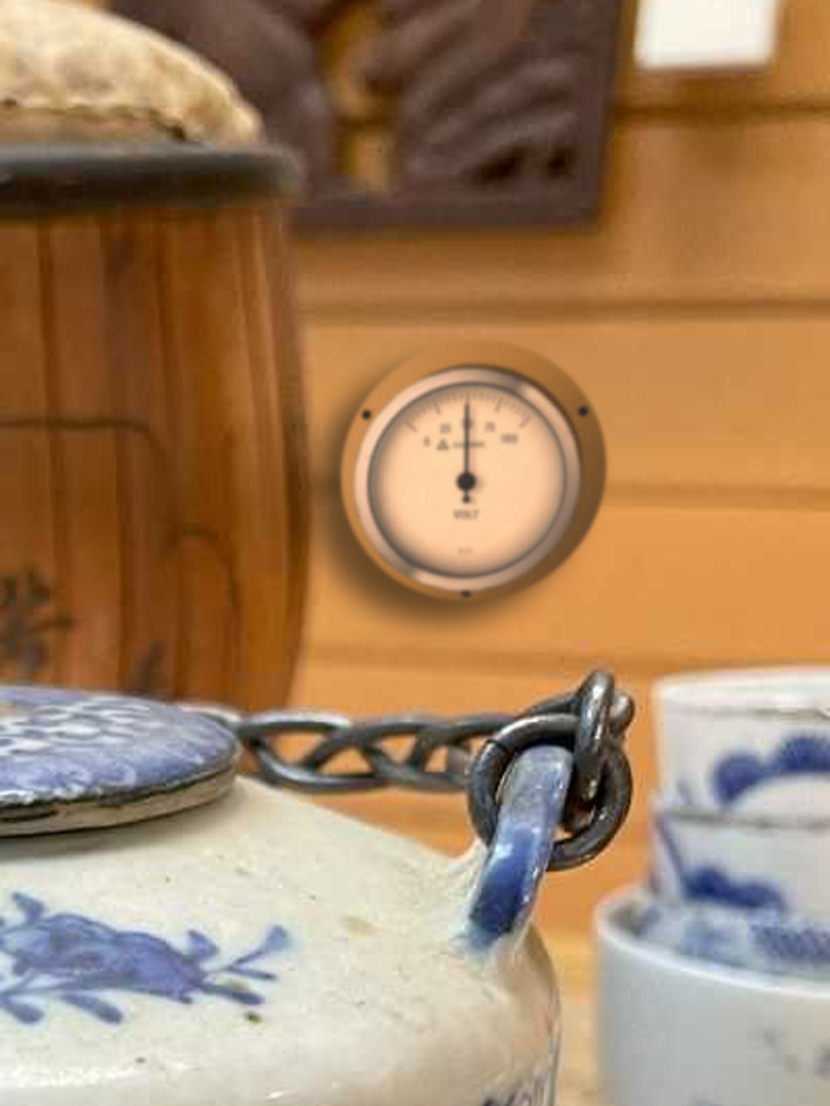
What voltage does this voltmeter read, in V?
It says 50 V
